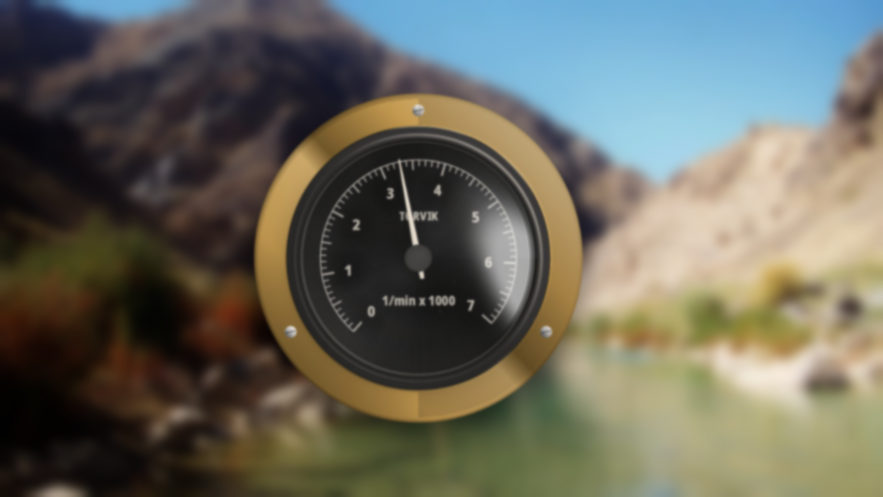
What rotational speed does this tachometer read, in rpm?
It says 3300 rpm
